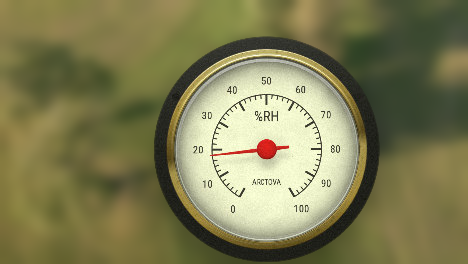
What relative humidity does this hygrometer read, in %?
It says 18 %
